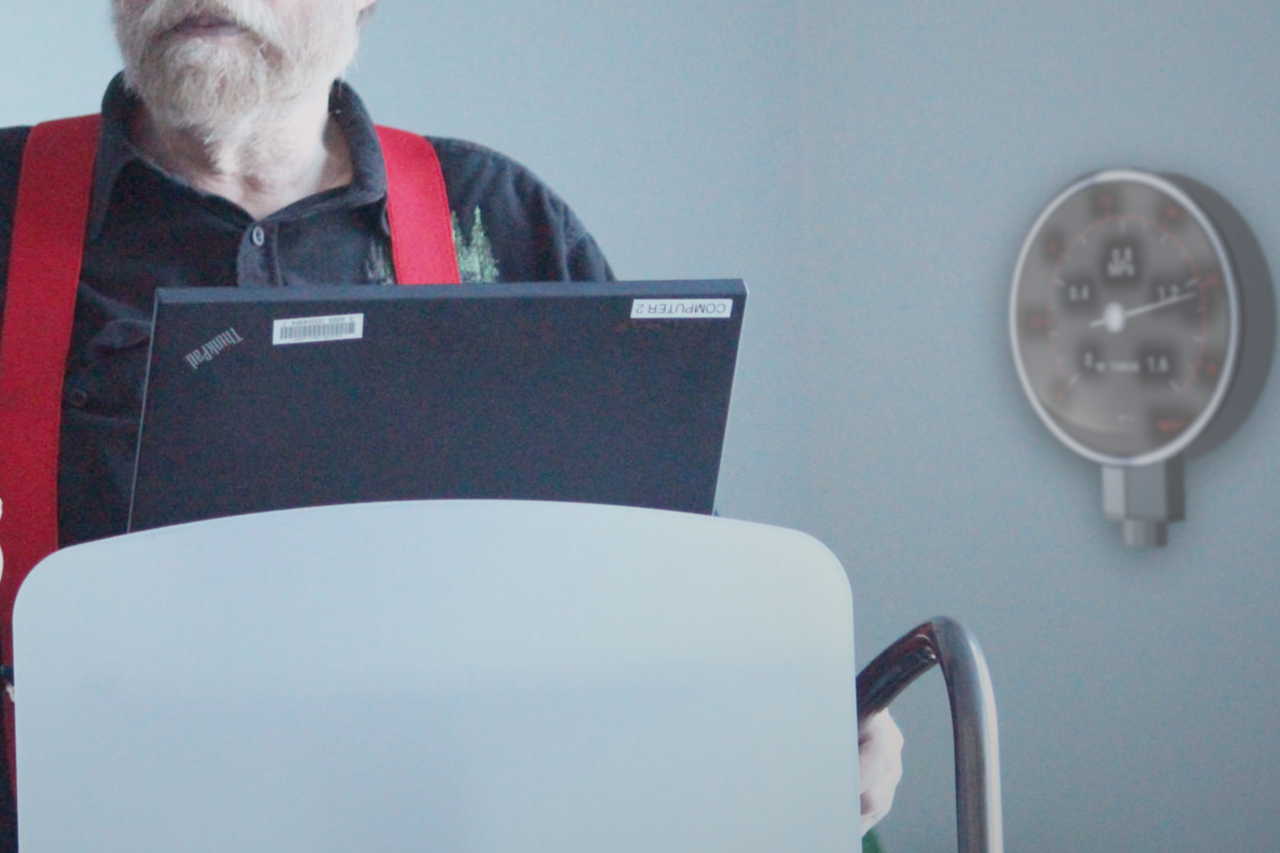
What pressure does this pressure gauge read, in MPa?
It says 1.25 MPa
